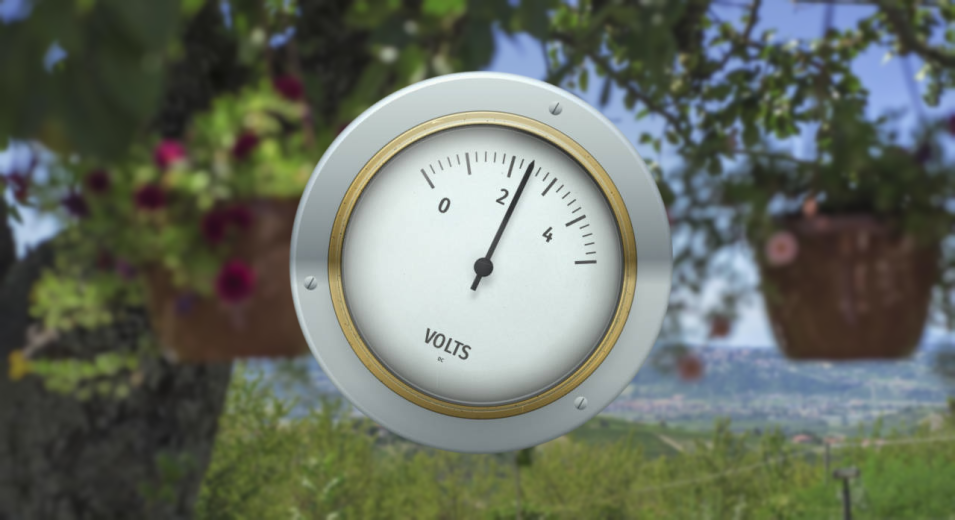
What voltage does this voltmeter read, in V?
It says 2.4 V
